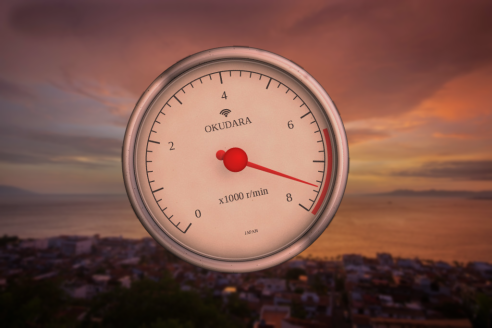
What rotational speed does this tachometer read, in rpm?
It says 7500 rpm
